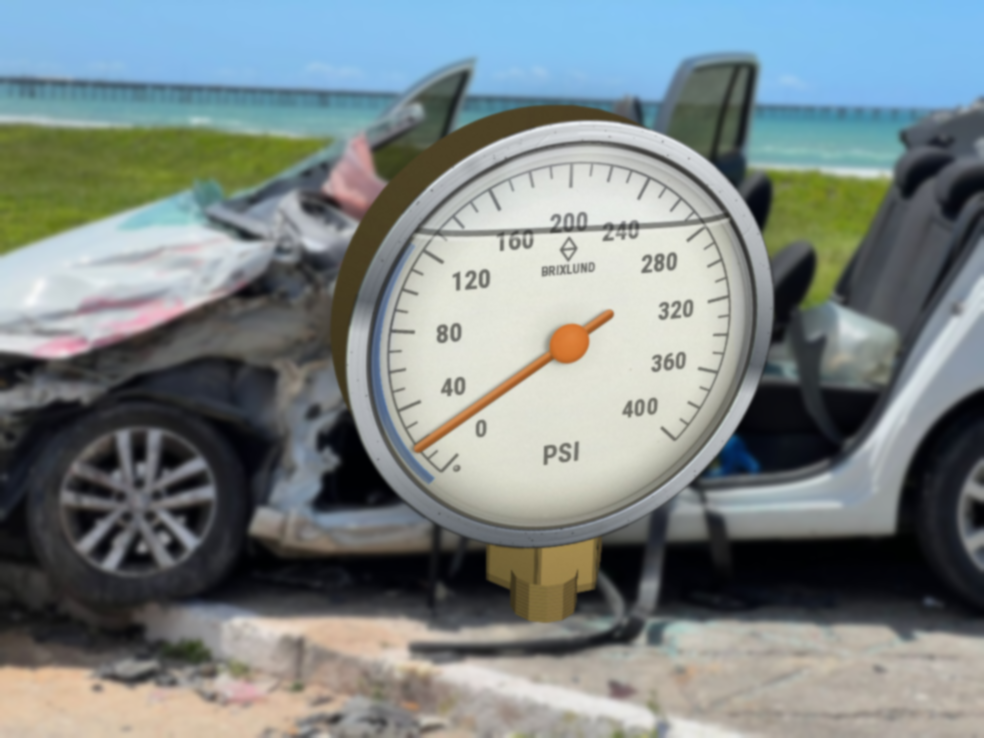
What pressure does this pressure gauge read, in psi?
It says 20 psi
